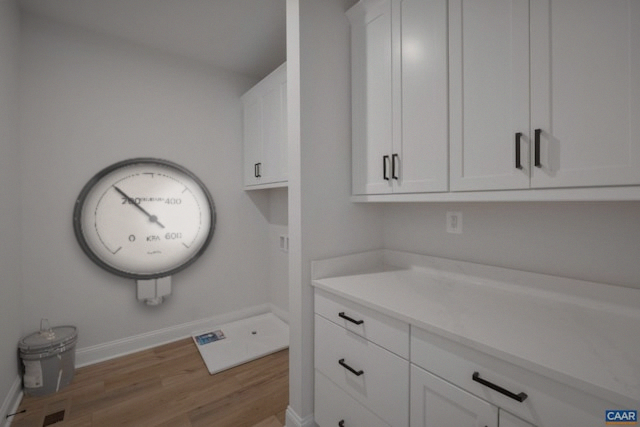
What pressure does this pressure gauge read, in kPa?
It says 200 kPa
